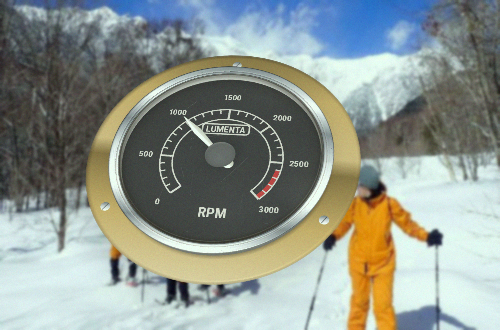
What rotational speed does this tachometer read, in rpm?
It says 1000 rpm
